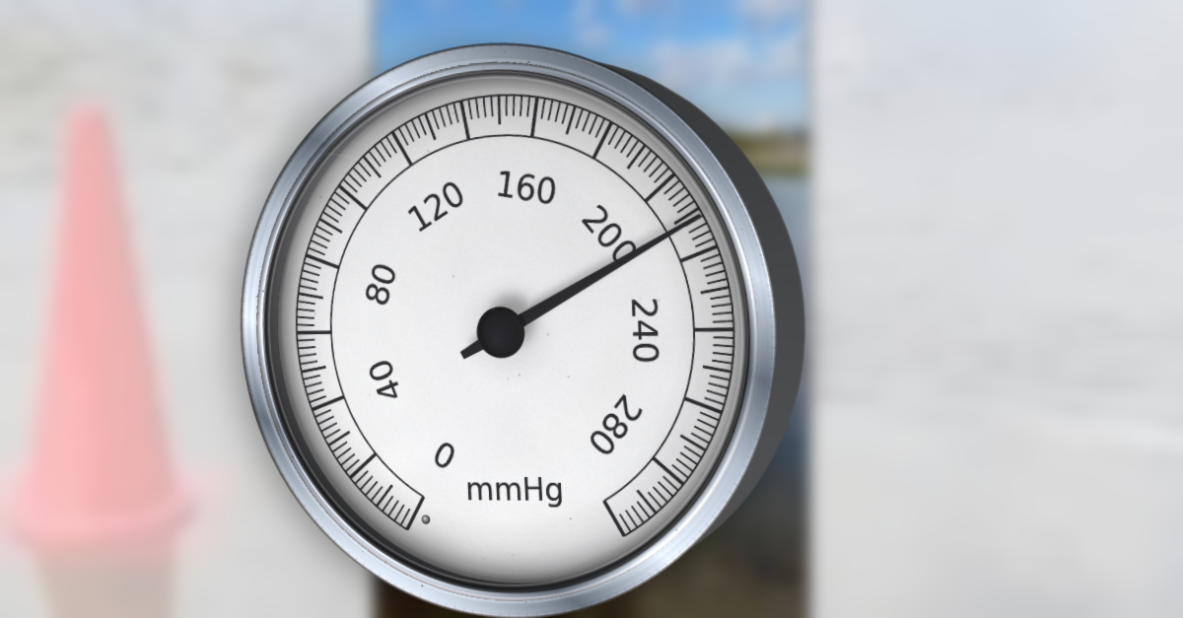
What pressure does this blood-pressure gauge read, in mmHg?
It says 212 mmHg
